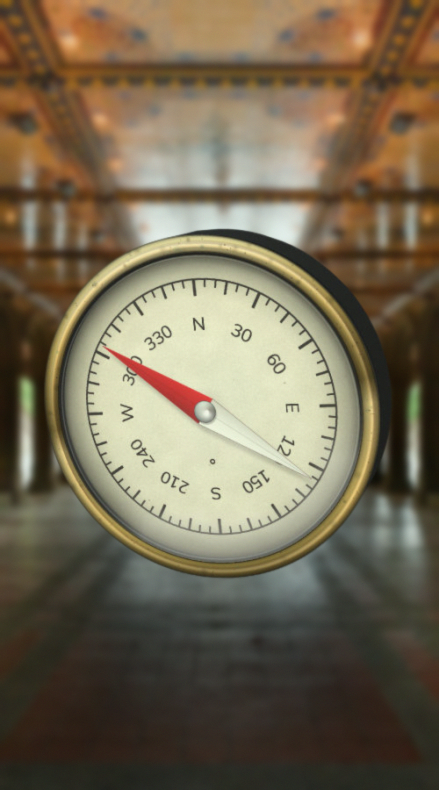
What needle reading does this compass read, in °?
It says 305 °
